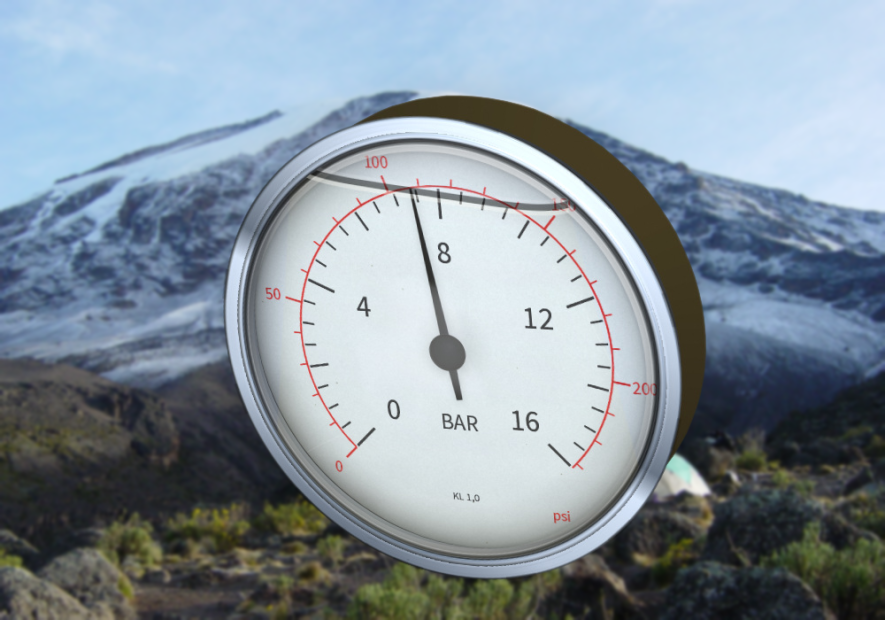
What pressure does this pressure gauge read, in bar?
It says 7.5 bar
